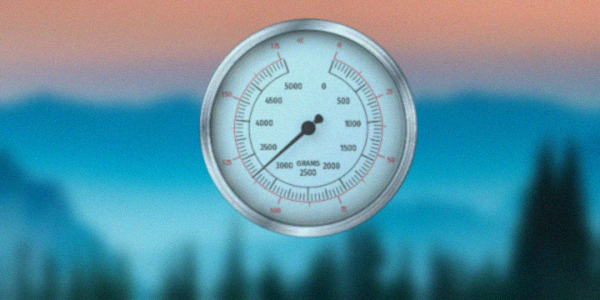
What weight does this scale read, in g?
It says 3250 g
